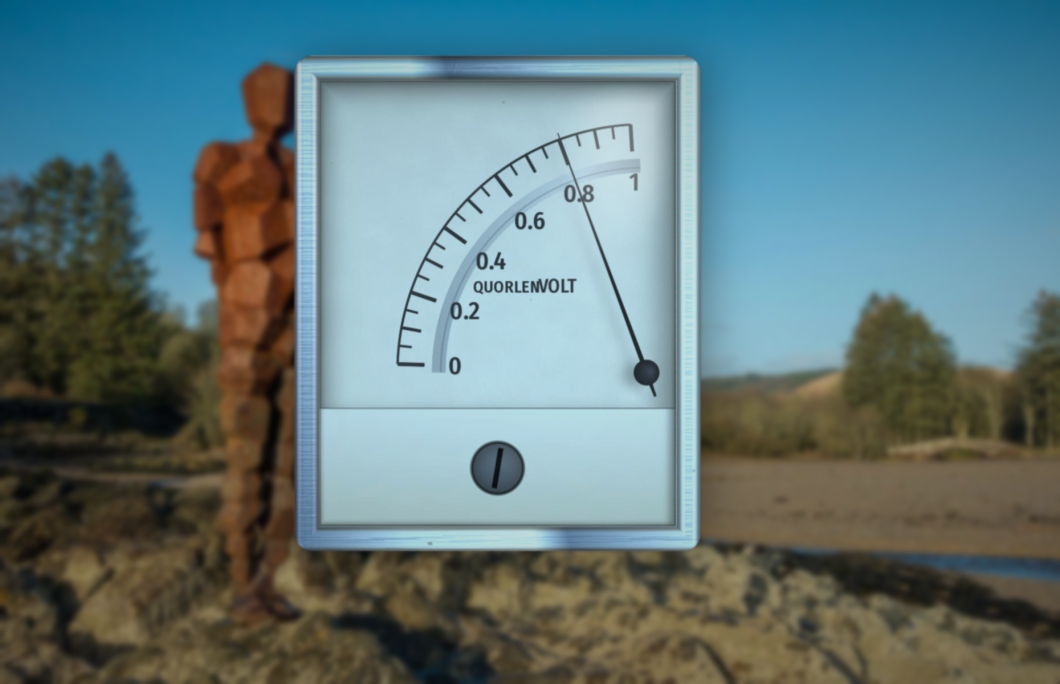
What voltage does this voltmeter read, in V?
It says 0.8 V
